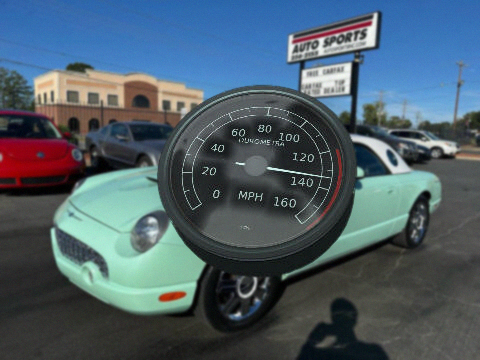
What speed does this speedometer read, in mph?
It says 135 mph
